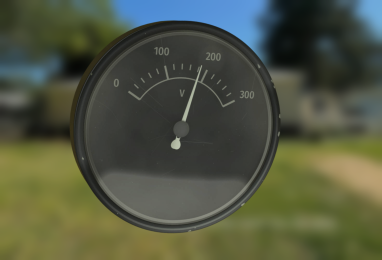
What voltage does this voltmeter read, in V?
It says 180 V
